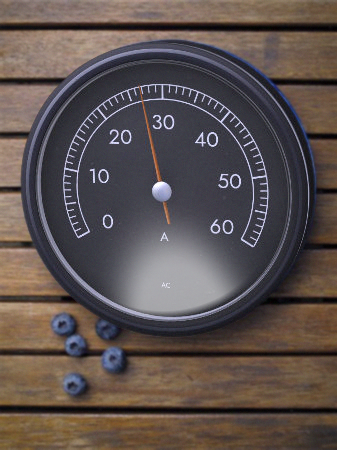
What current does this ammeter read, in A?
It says 27 A
